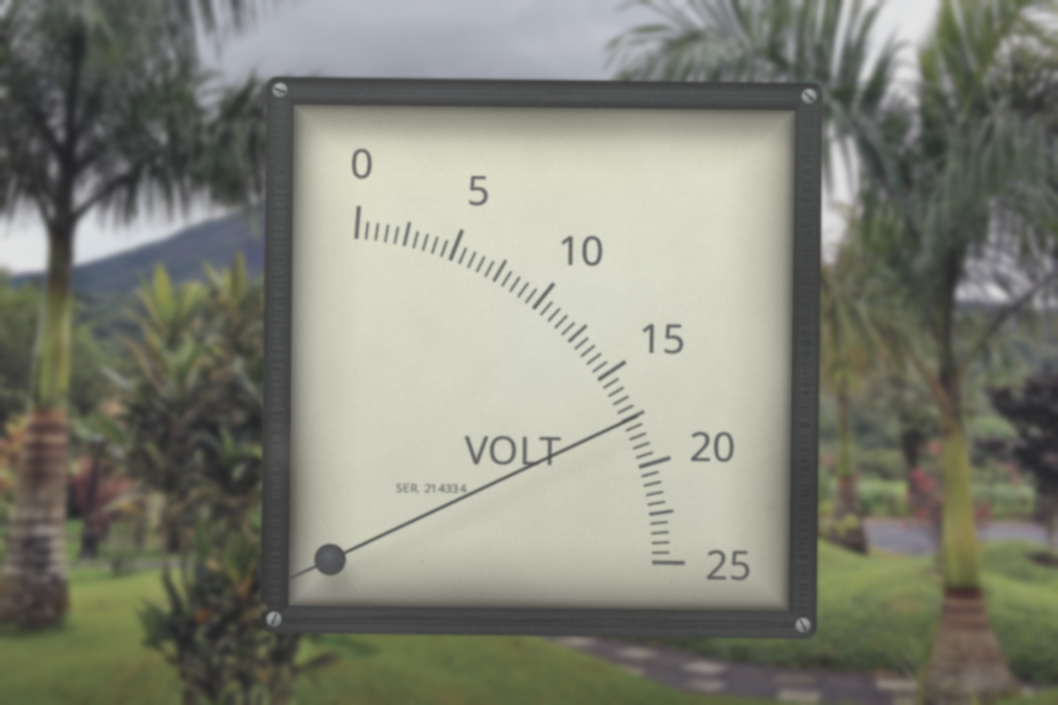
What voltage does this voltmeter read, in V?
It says 17.5 V
